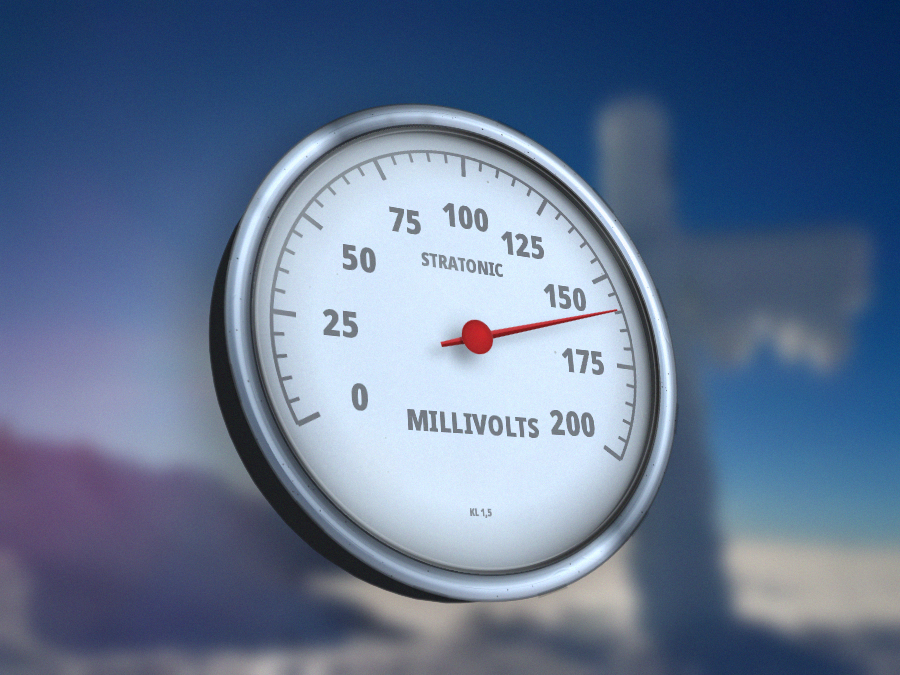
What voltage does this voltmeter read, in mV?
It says 160 mV
